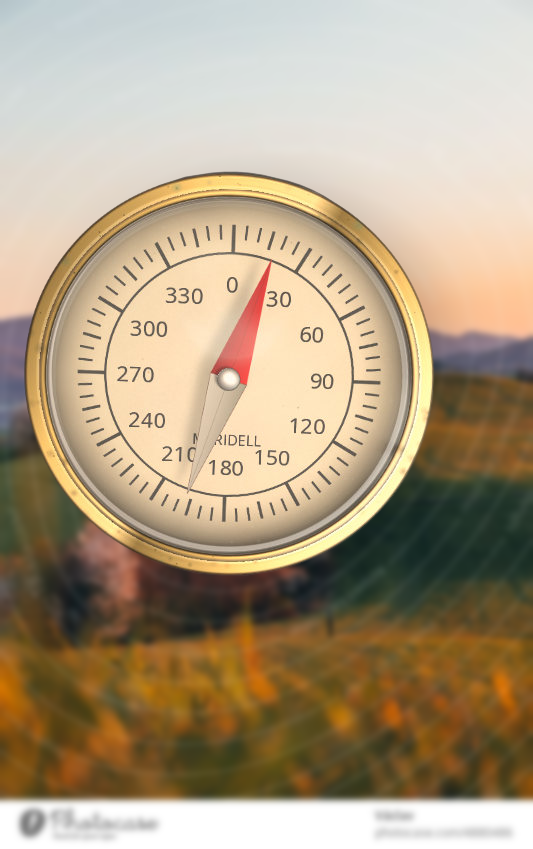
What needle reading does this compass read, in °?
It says 17.5 °
